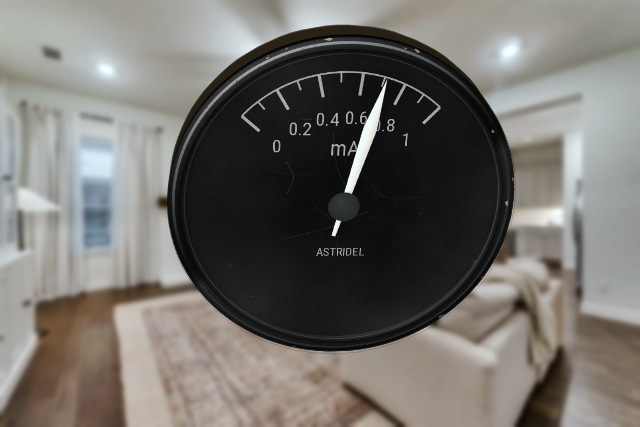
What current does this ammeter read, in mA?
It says 0.7 mA
